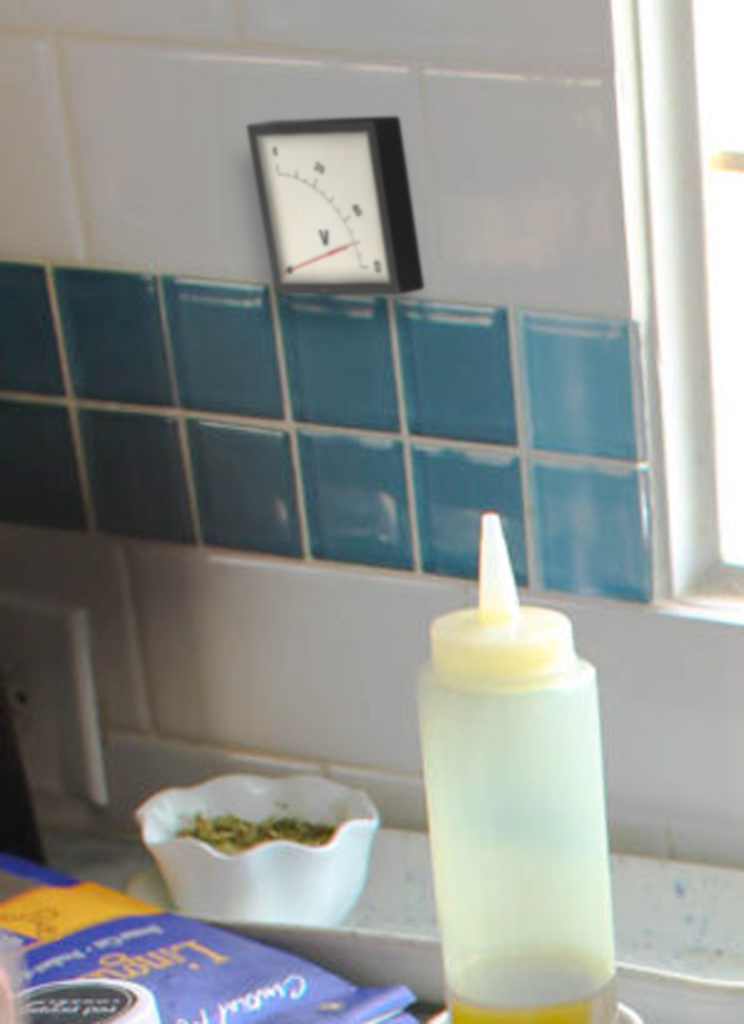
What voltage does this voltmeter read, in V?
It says 50 V
